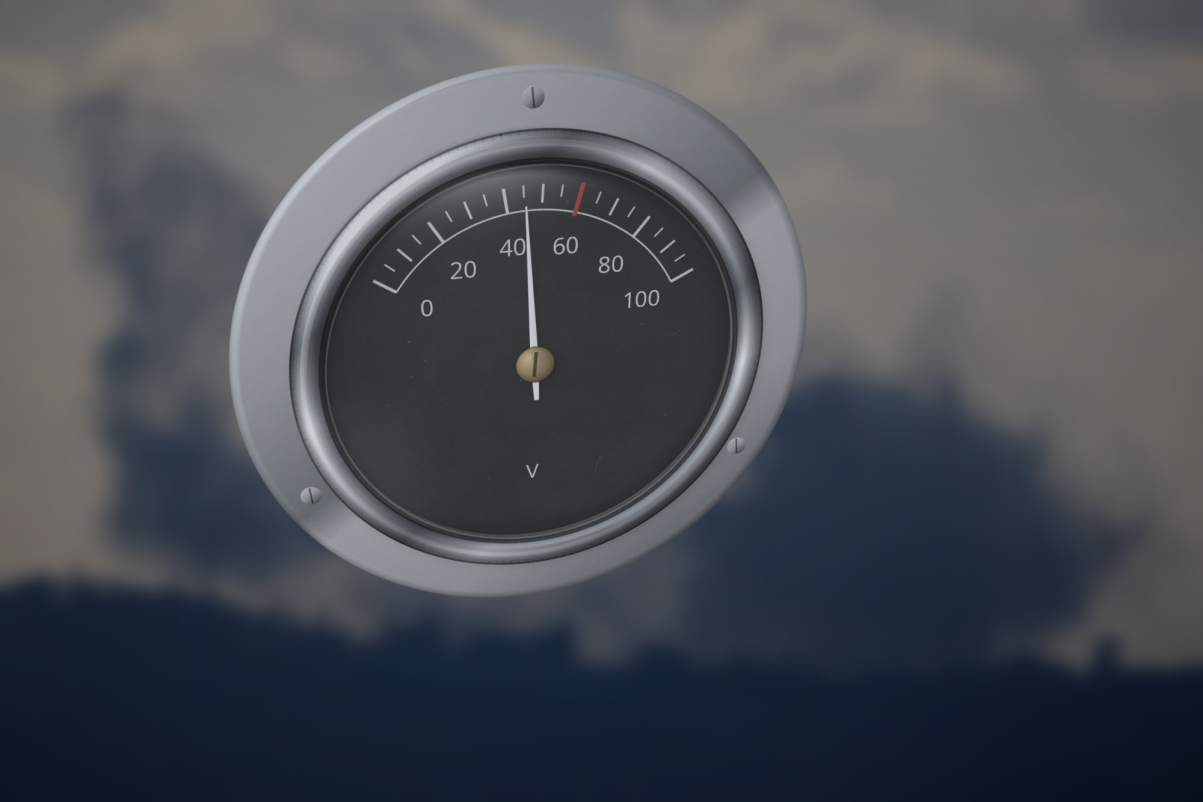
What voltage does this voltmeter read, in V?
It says 45 V
